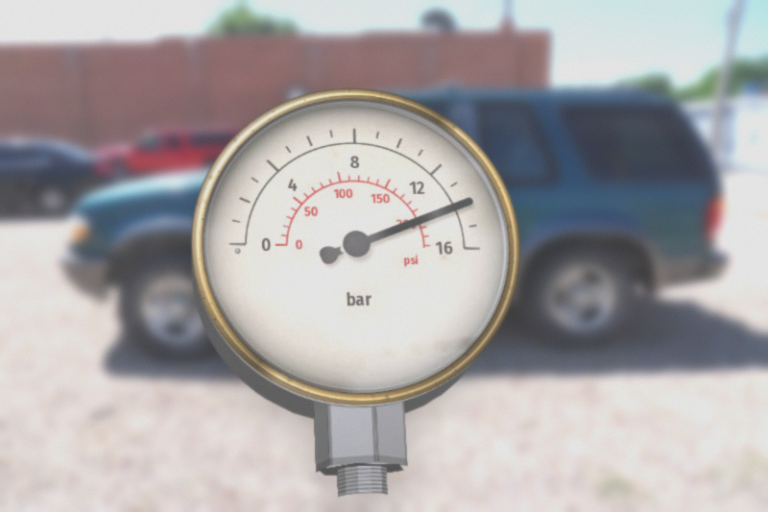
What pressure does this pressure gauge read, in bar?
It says 14 bar
